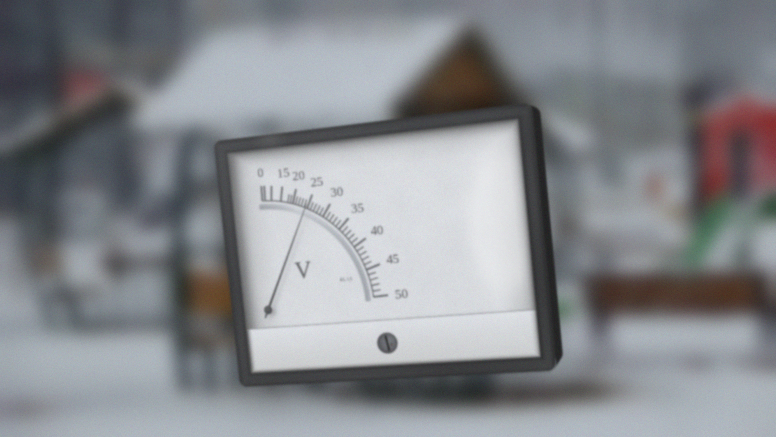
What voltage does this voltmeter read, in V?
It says 25 V
